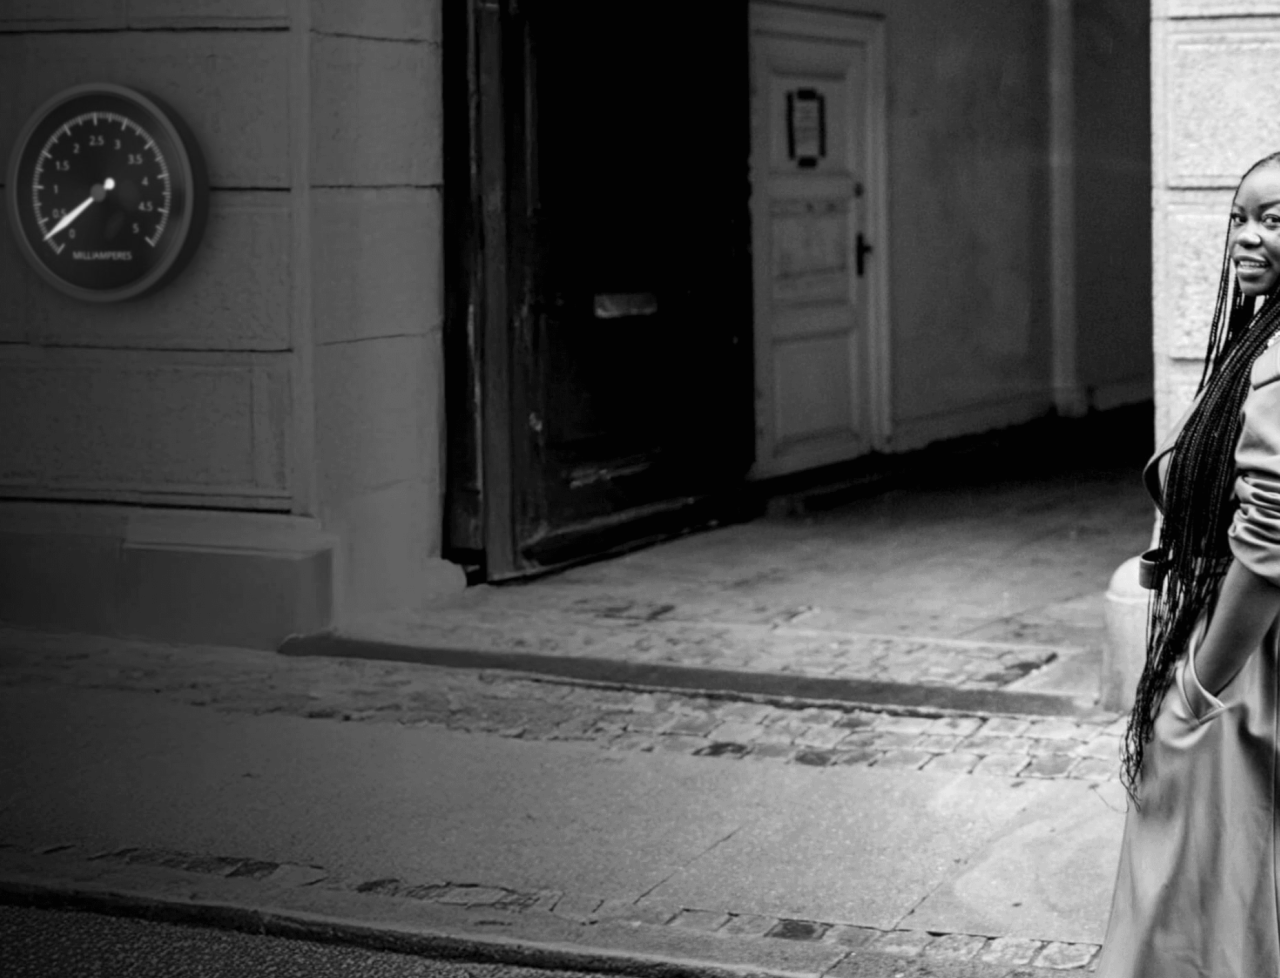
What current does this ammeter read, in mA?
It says 0.25 mA
